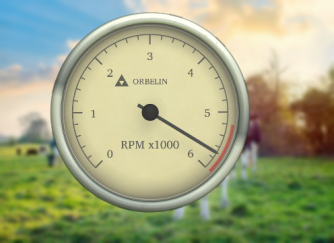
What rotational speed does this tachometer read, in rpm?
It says 5700 rpm
